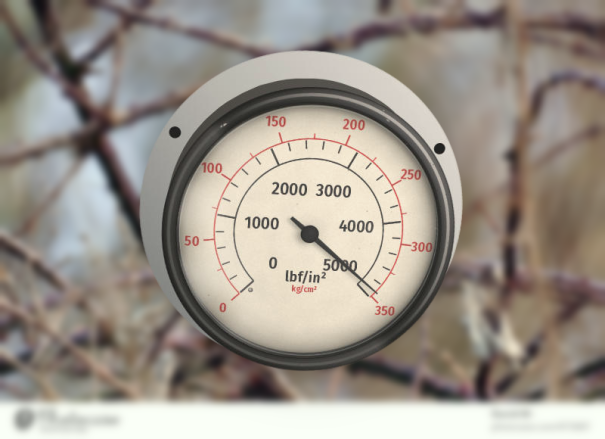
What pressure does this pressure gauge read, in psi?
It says 4900 psi
